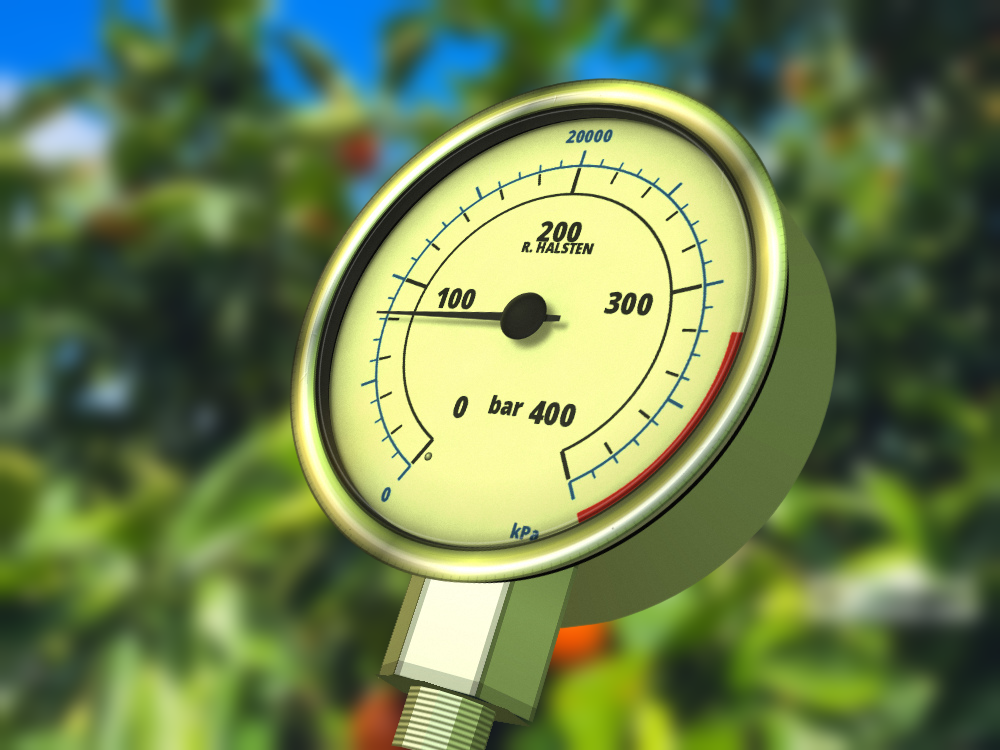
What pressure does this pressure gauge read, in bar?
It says 80 bar
